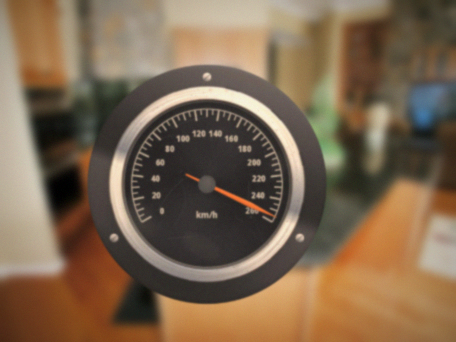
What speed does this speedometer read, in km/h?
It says 255 km/h
